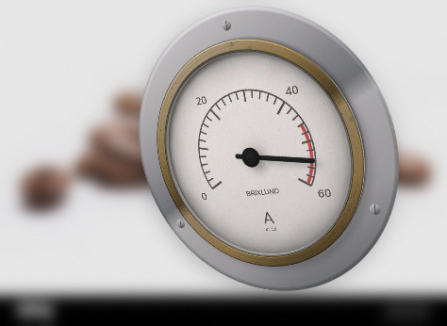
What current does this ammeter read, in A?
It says 54 A
